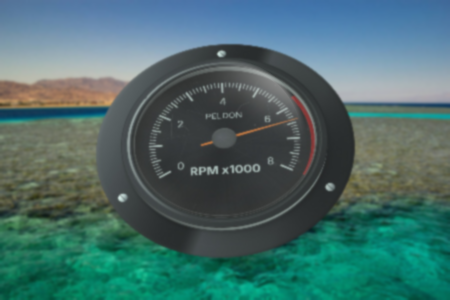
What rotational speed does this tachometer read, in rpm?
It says 6500 rpm
